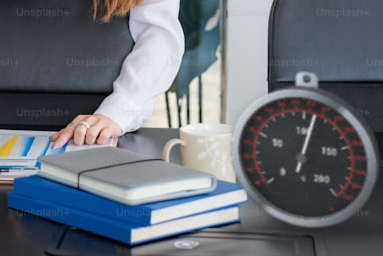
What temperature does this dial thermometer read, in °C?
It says 110 °C
